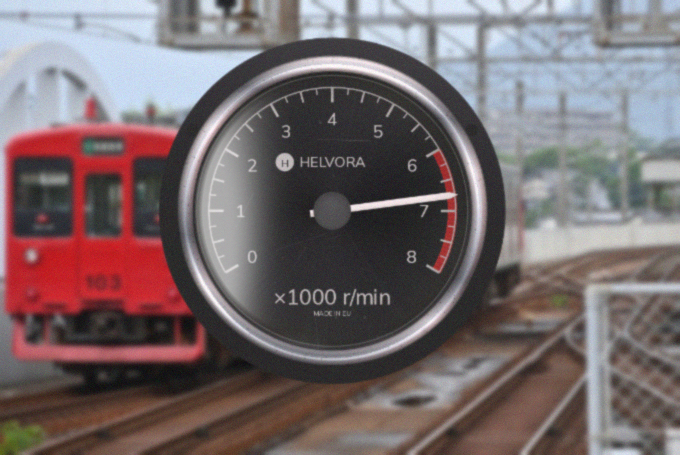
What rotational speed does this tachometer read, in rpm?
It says 6750 rpm
